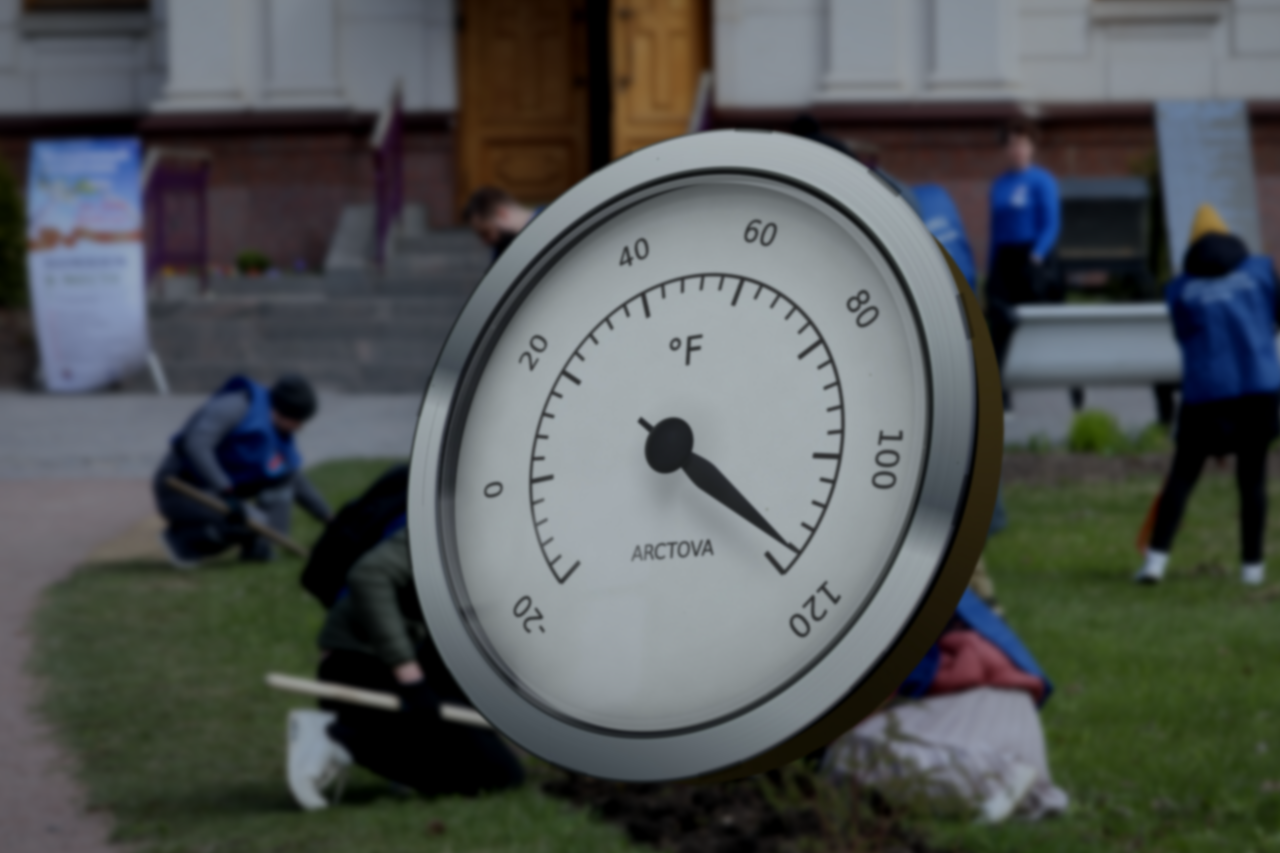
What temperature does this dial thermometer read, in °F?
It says 116 °F
